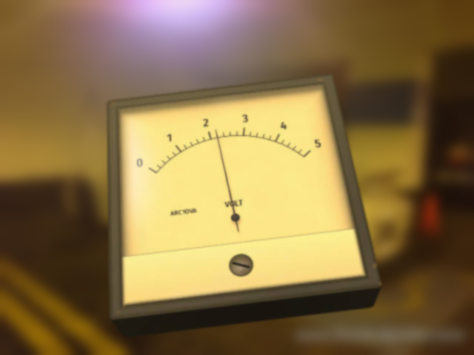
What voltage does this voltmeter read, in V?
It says 2.2 V
